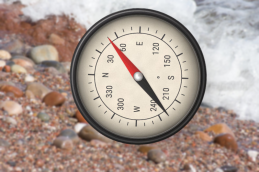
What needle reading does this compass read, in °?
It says 50 °
